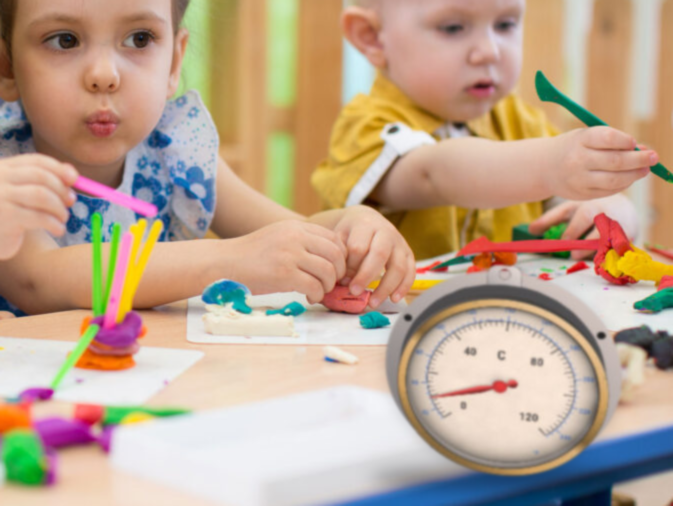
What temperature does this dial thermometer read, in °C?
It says 10 °C
